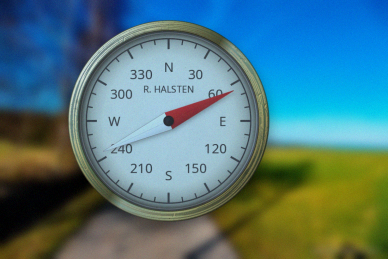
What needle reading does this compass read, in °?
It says 65 °
